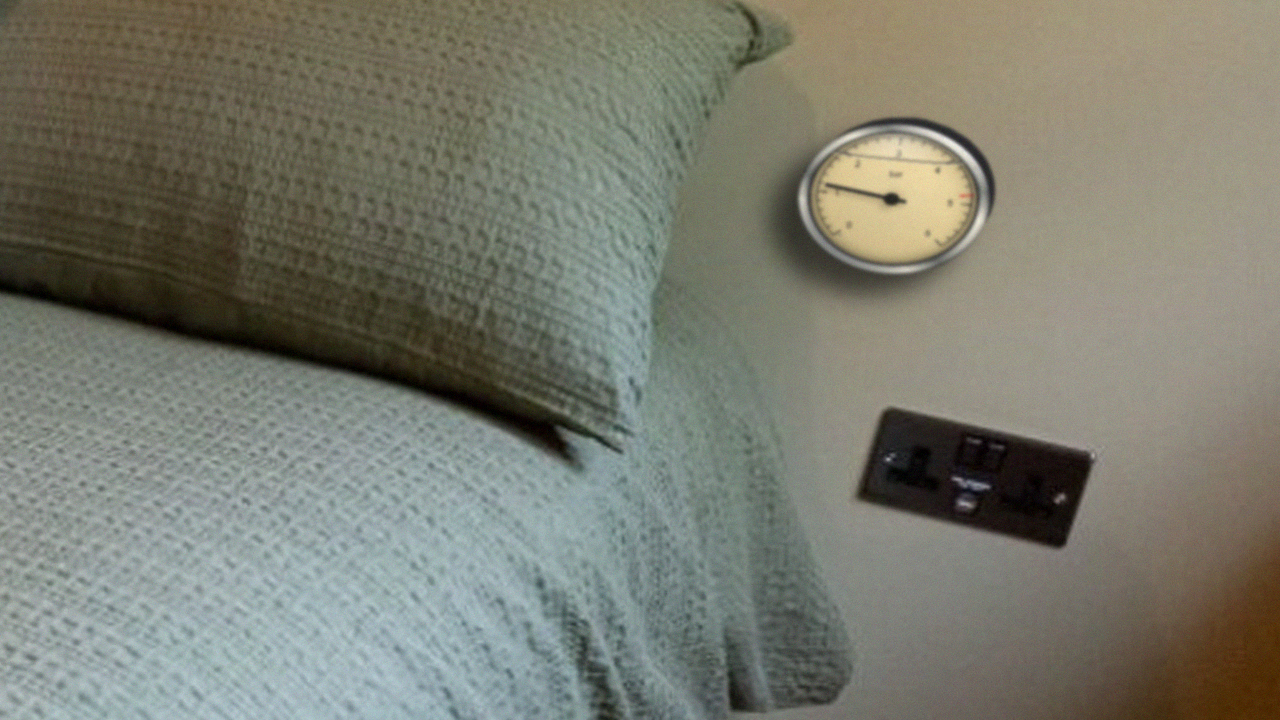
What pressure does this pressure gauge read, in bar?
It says 1.2 bar
